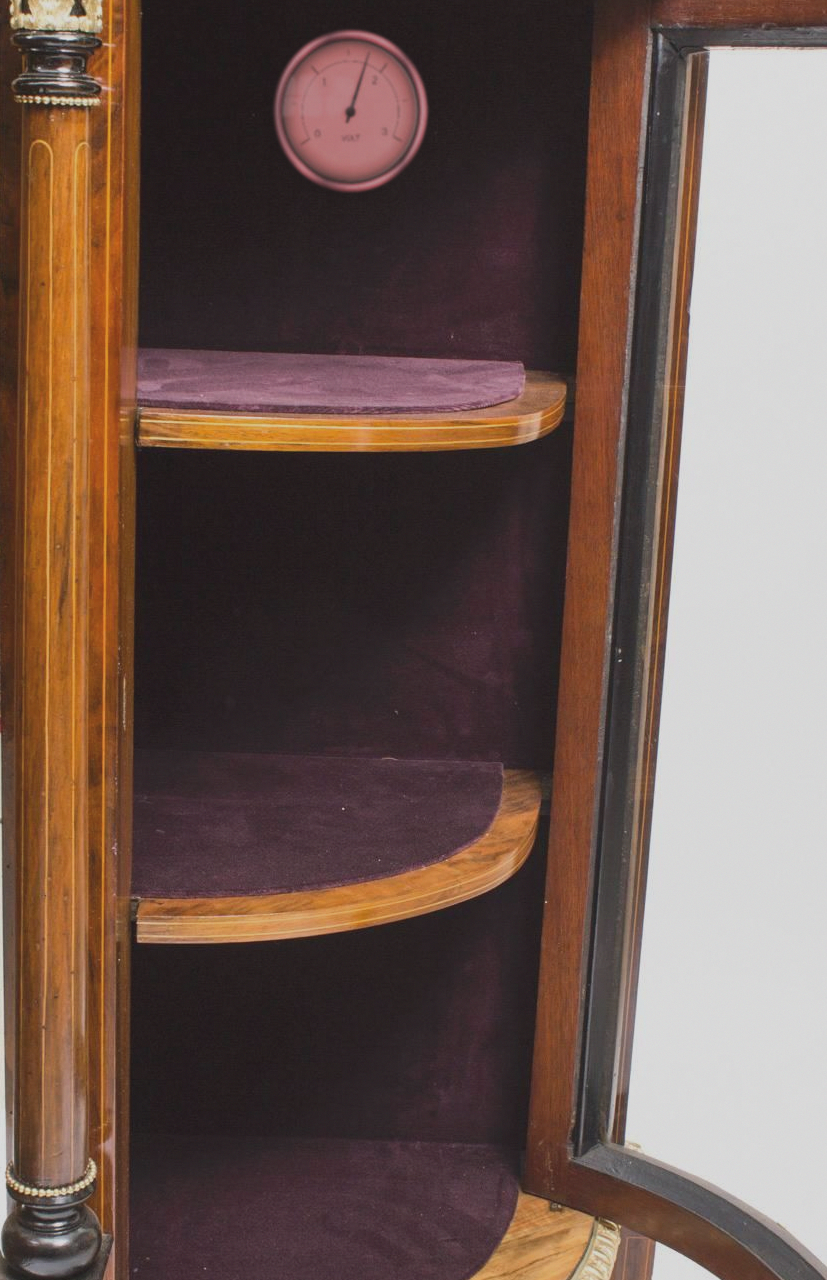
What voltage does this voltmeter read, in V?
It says 1.75 V
